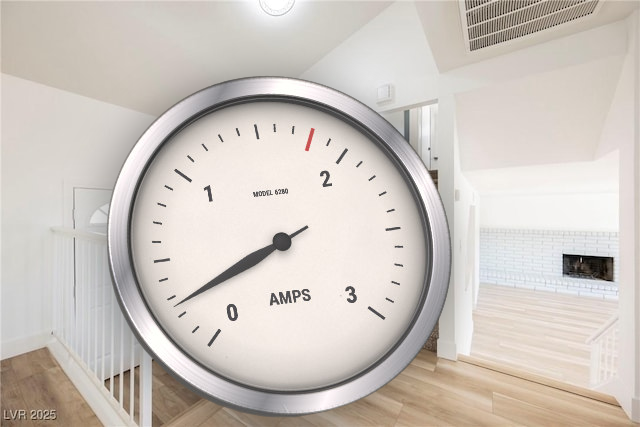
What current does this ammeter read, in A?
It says 0.25 A
